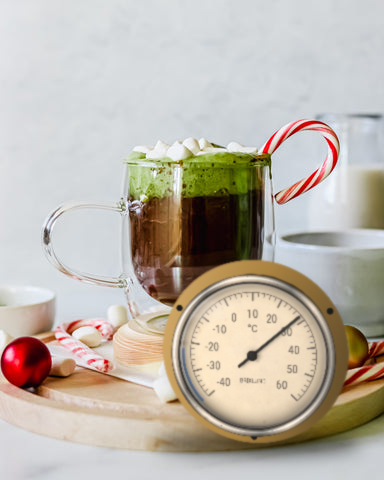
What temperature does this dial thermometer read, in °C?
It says 28 °C
